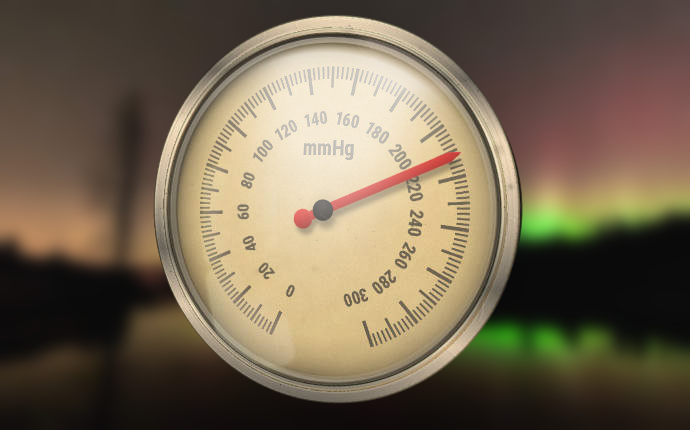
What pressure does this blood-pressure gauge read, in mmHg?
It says 212 mmHg
